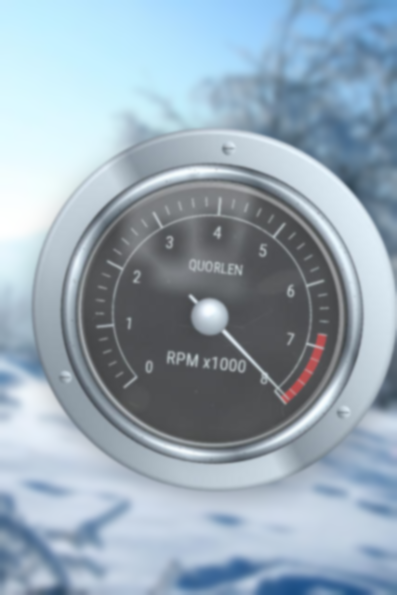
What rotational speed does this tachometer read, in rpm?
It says 7900 rpm
